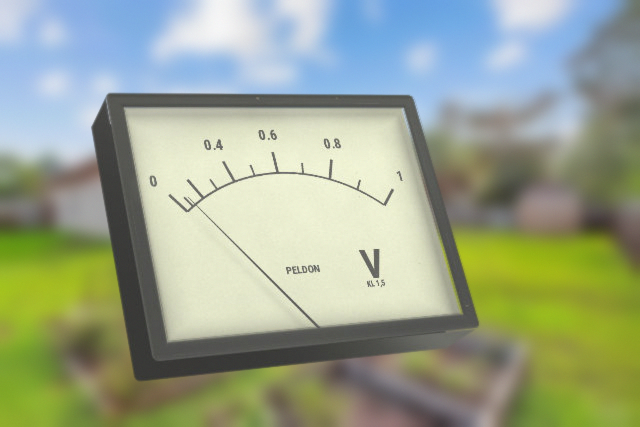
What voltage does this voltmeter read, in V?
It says 0.1 V
